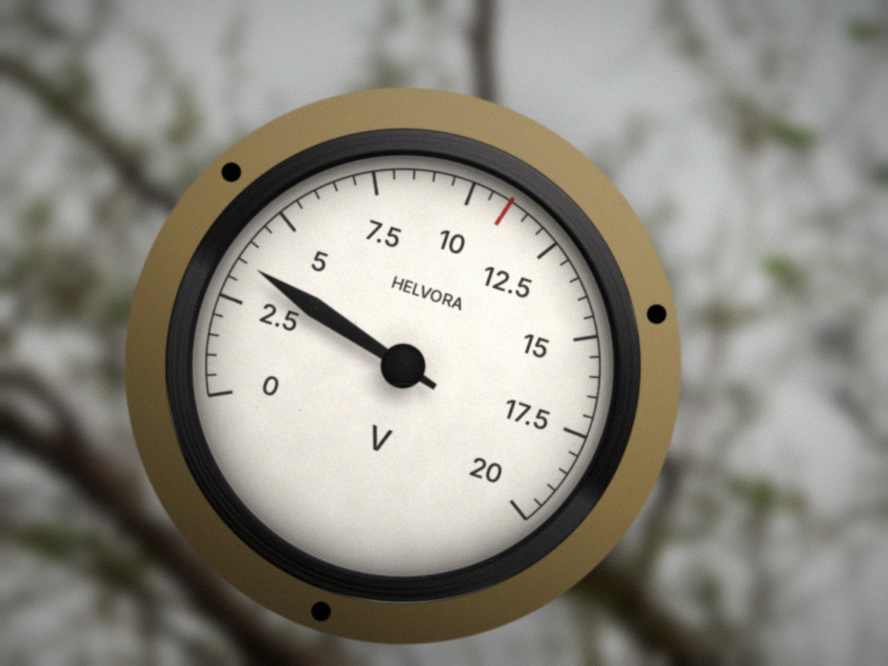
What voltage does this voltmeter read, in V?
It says 3.5 V
